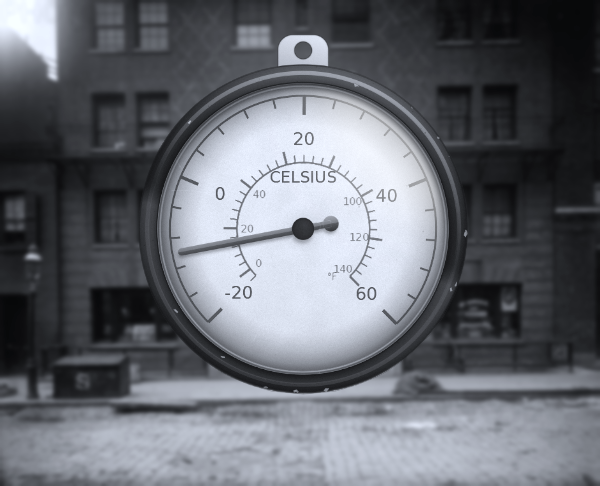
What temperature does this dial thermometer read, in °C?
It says -10 °C
